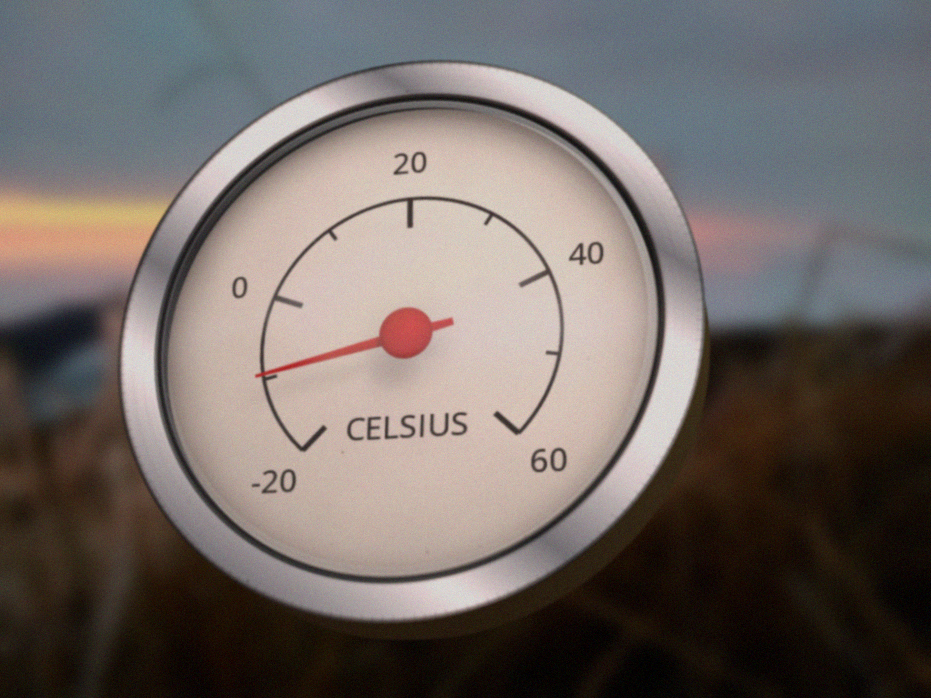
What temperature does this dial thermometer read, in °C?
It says -10 °C
